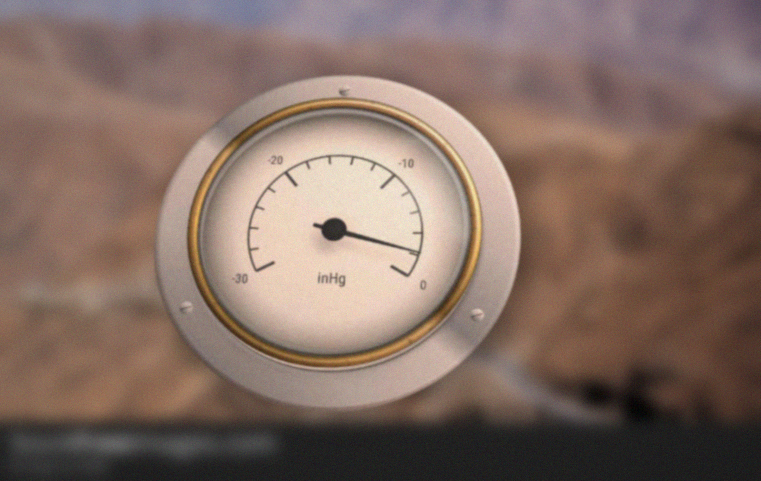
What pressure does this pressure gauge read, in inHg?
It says -2 inHg
